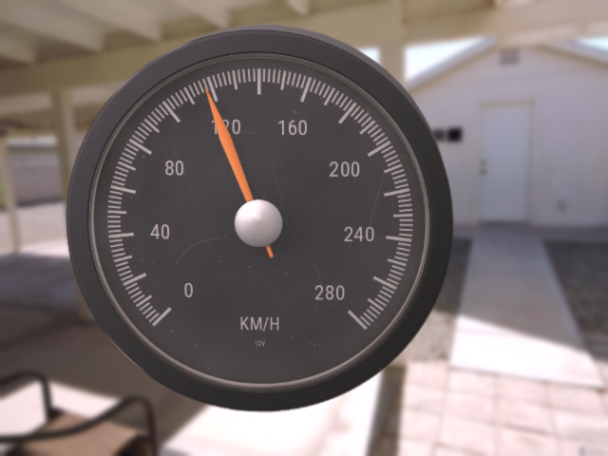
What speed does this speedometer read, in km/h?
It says 118 km/h
